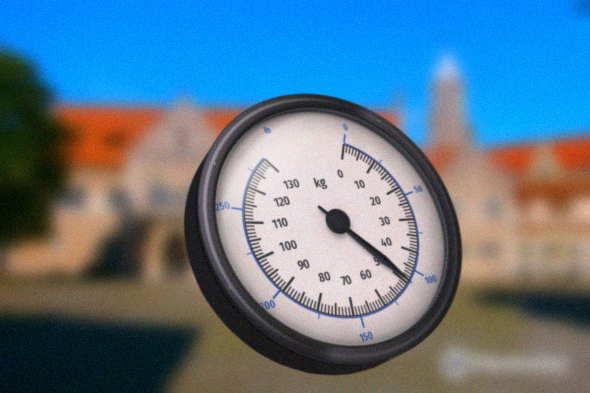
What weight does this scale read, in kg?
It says 50 kg
